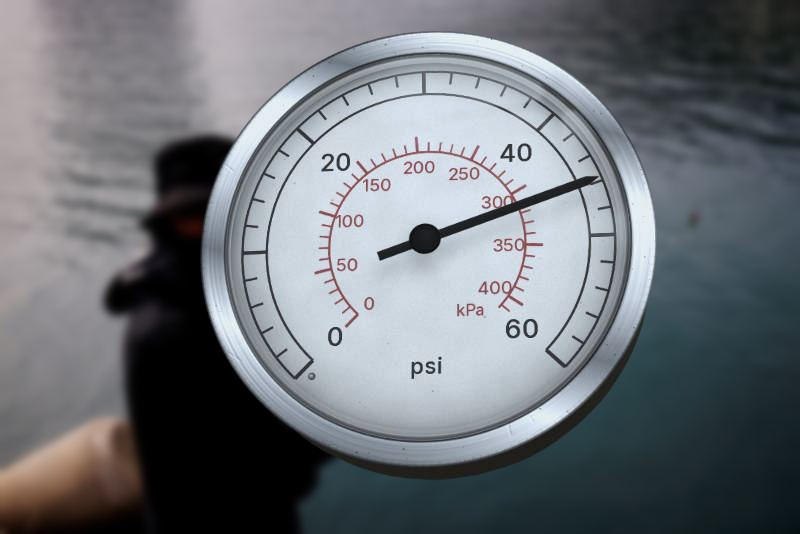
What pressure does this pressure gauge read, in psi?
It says 46 psi
